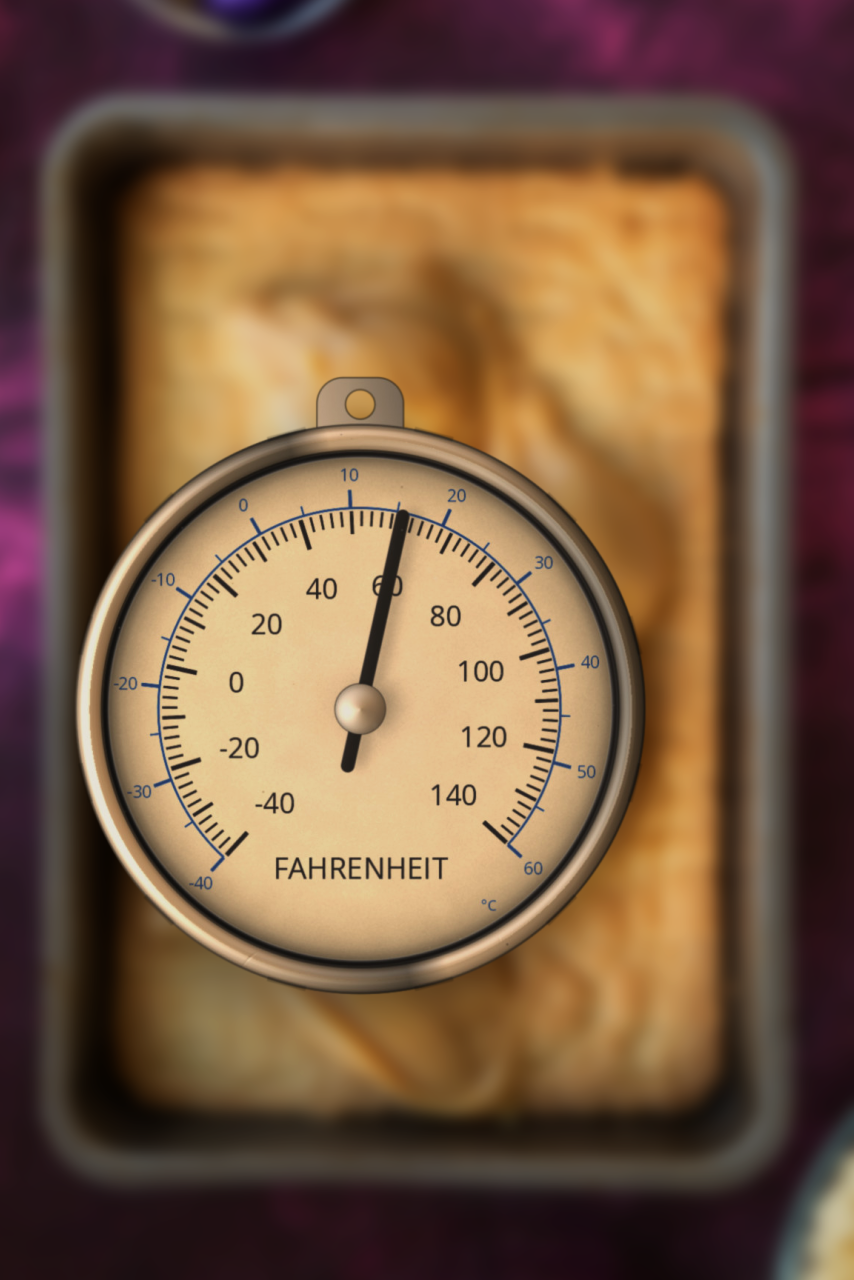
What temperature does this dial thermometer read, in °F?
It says 60 °F
